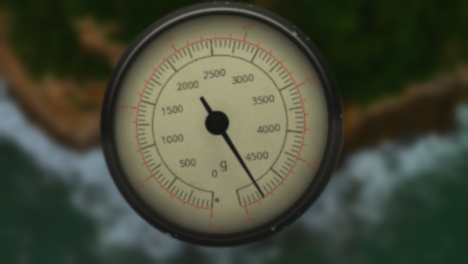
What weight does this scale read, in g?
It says 4750 g
